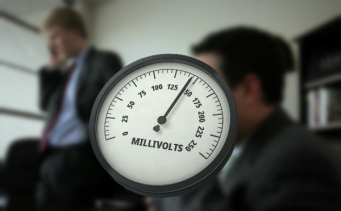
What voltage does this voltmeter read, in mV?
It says 145 mV
